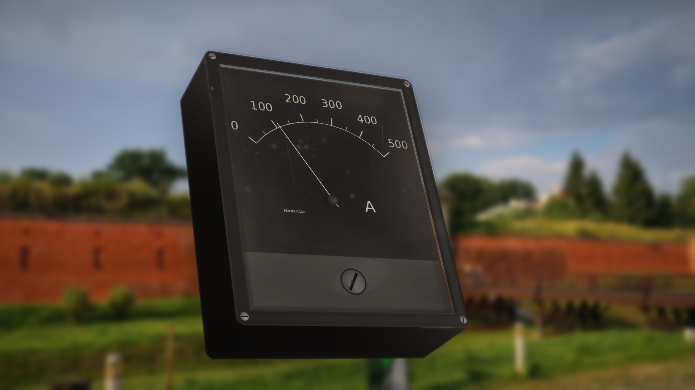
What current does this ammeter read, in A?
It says 100 A
